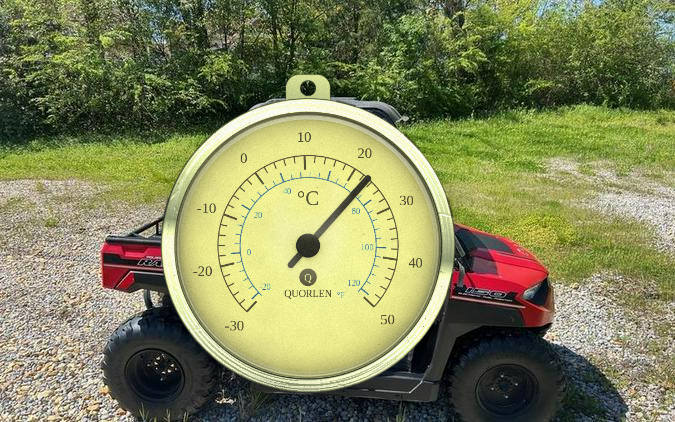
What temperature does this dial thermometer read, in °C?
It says 23 °C
